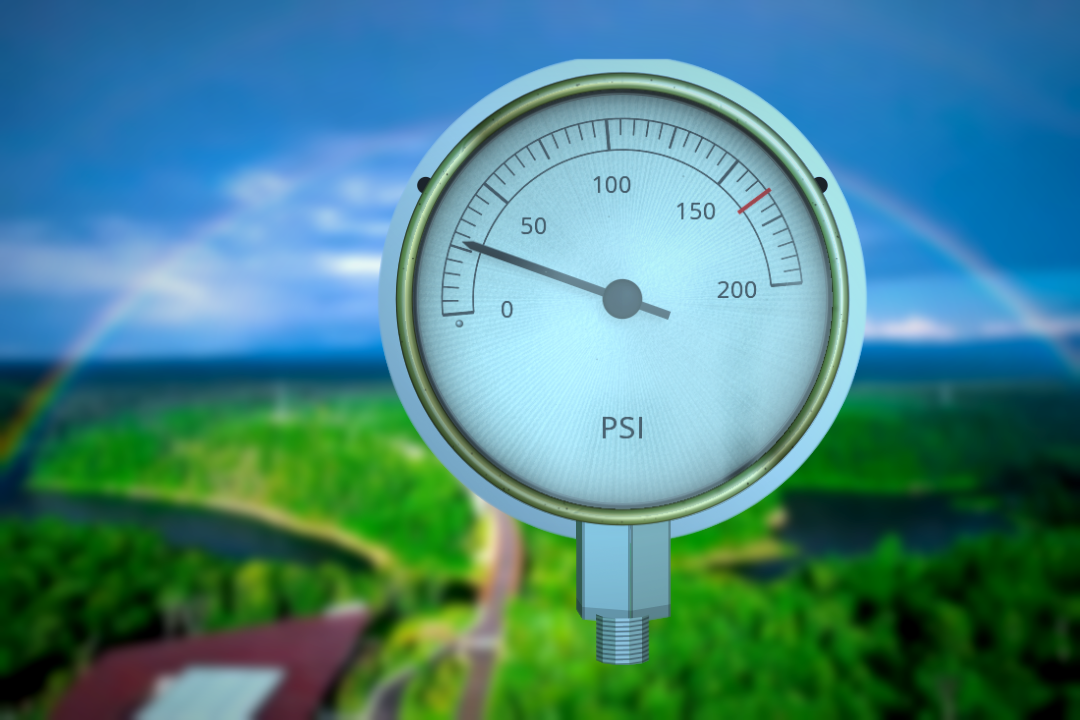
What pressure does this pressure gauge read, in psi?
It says 27.5 psi
